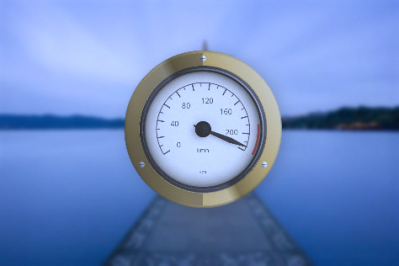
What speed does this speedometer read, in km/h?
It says 215 km/h
